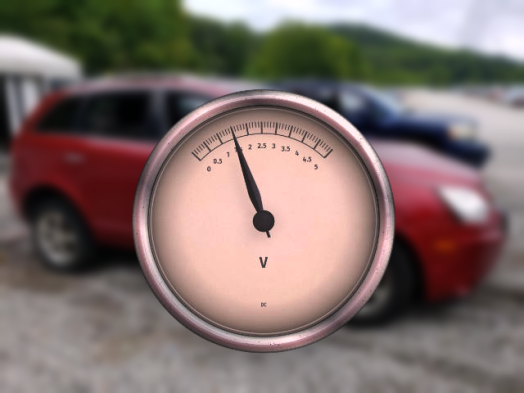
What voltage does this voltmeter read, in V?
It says 1.5 V
